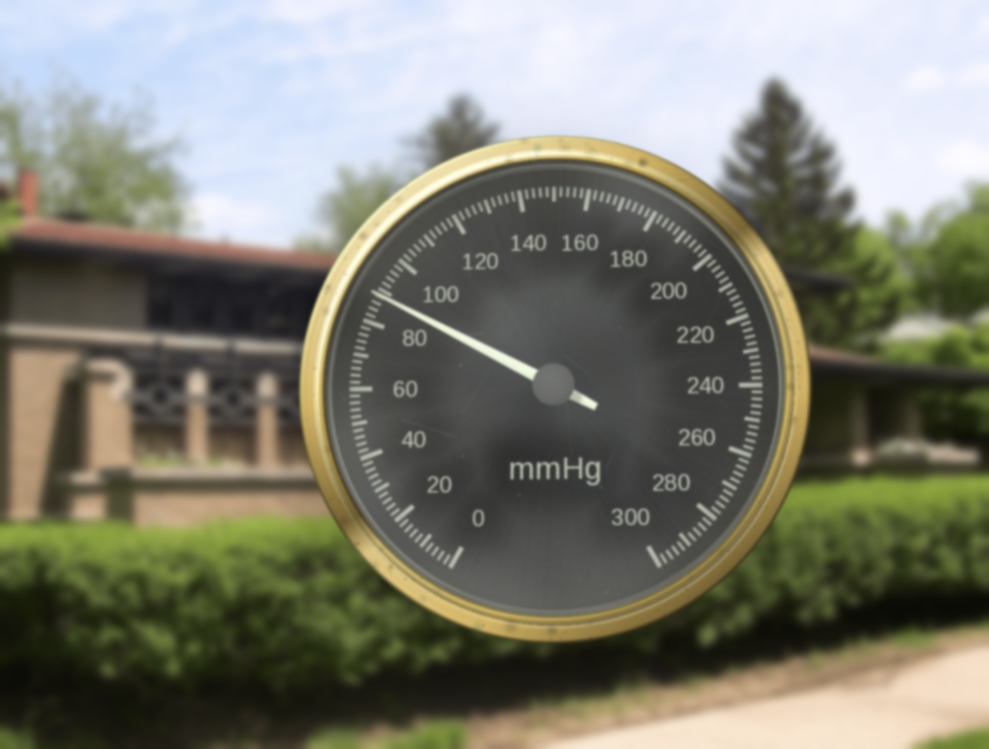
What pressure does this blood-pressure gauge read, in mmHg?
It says 88 mmHg
